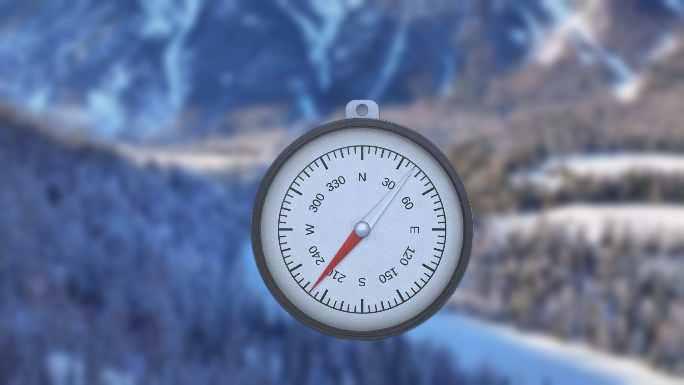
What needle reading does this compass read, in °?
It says 220 °
